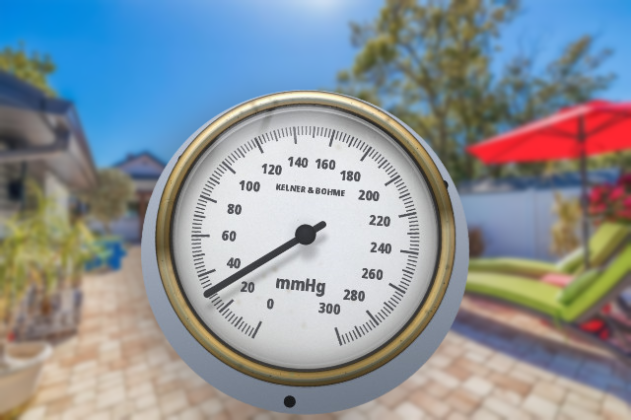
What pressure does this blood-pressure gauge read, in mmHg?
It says 30 mmHg
